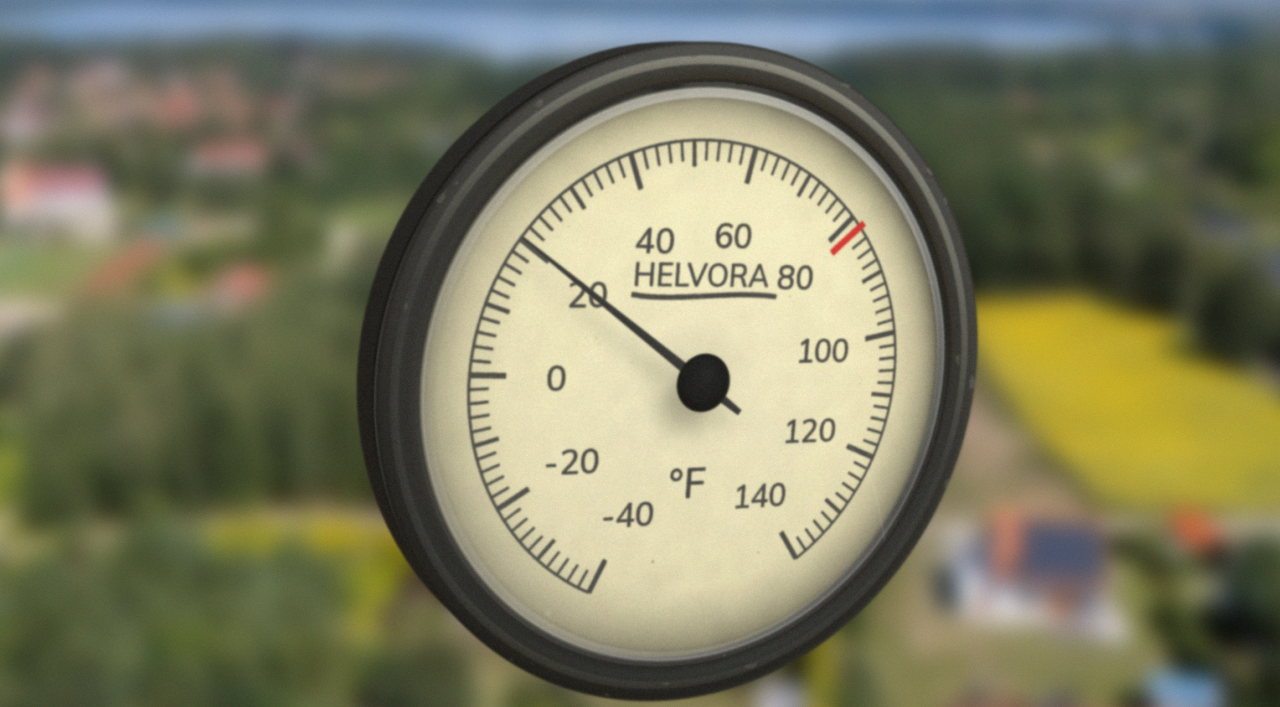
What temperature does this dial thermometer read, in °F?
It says 20 °F
